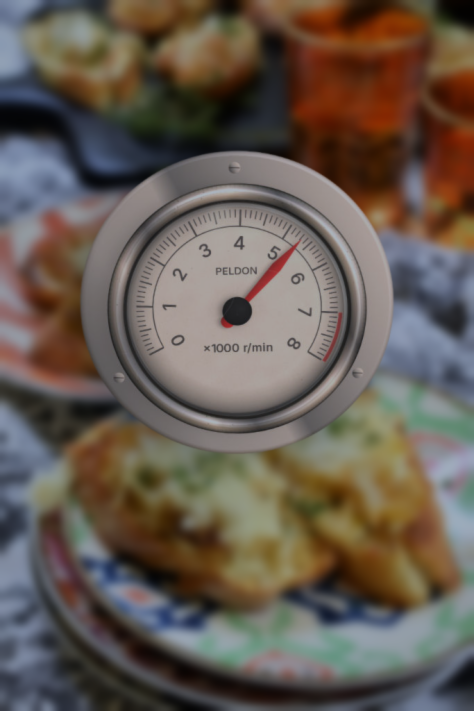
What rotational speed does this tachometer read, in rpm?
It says 5300 rpm
